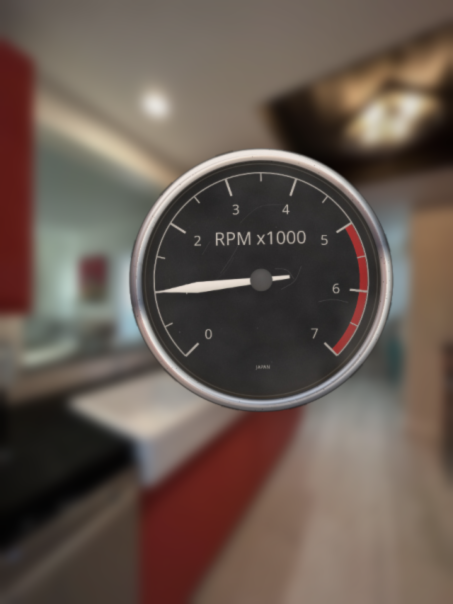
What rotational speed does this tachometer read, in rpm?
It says 1000 rpm
